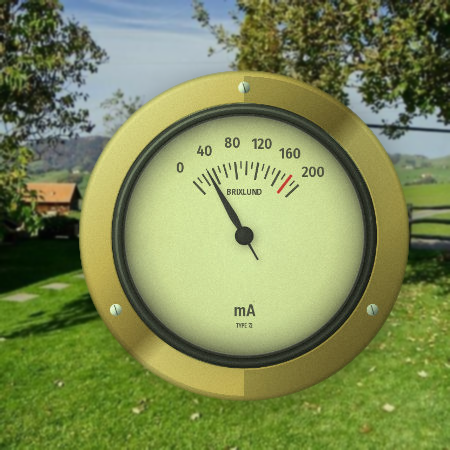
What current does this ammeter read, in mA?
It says 30 mA
